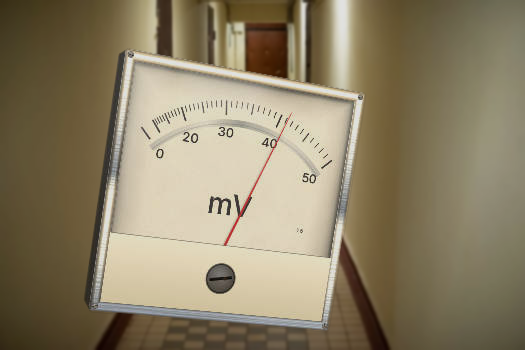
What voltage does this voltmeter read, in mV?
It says 41 mV
